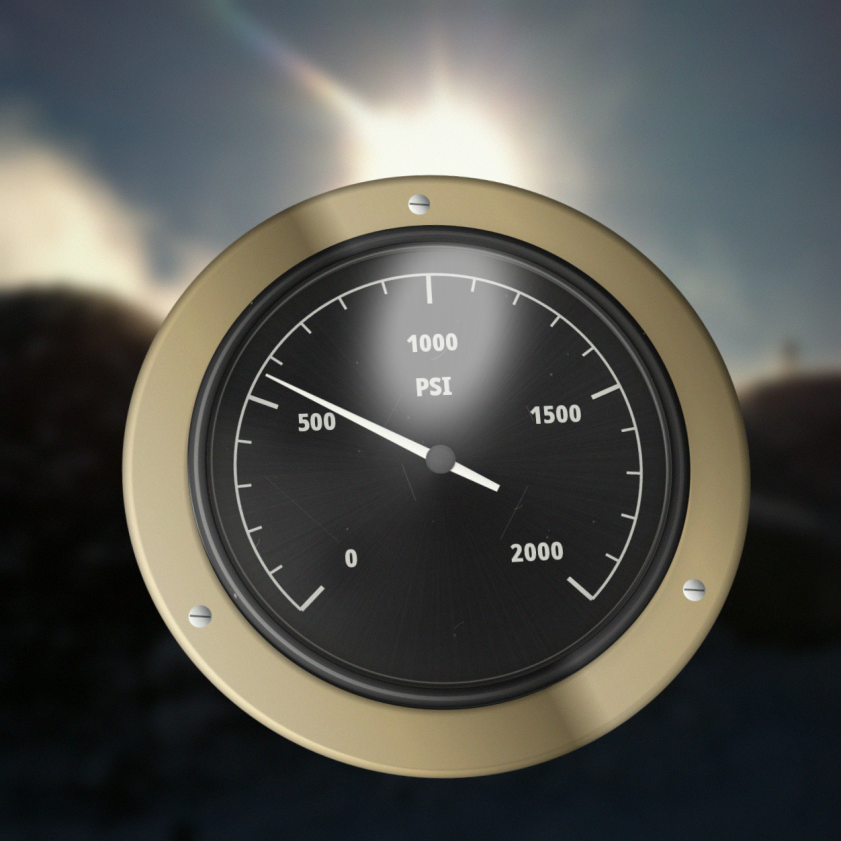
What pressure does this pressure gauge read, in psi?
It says 550 psi
